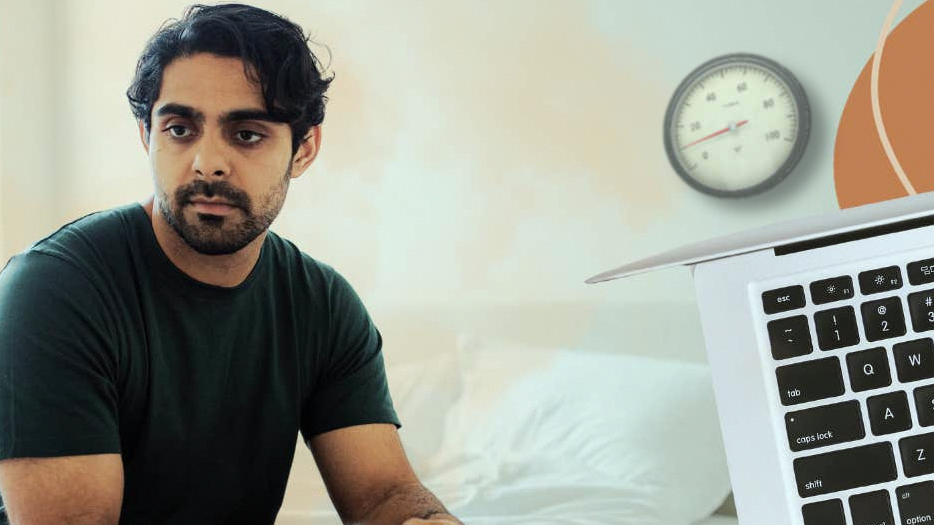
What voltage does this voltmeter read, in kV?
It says 10 kV
